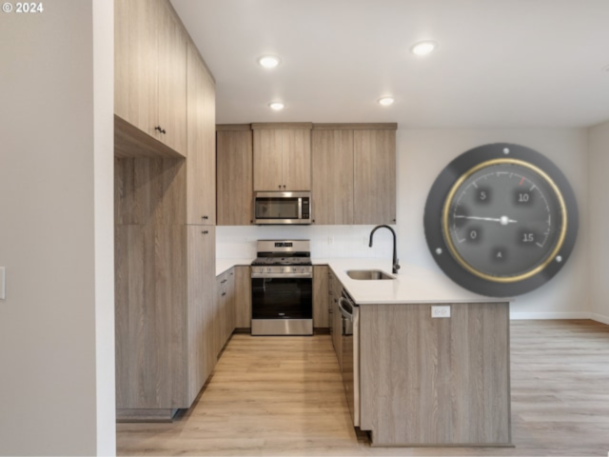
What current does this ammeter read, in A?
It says 2 A
